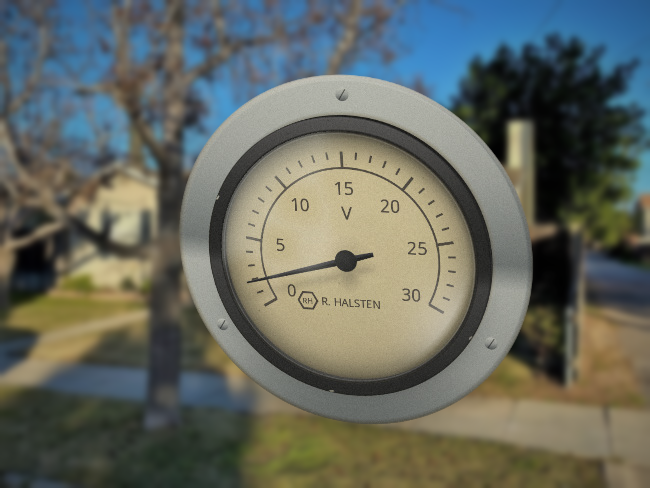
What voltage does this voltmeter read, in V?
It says 2 V
